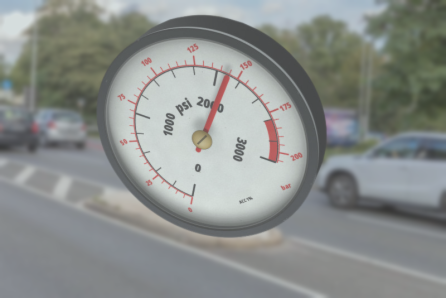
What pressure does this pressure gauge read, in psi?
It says 2100 psi
